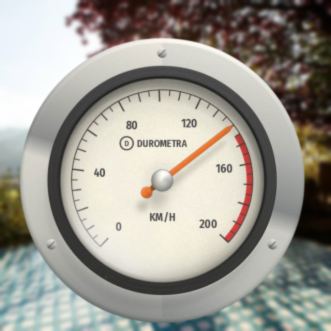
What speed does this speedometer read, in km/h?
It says 140 km/h
